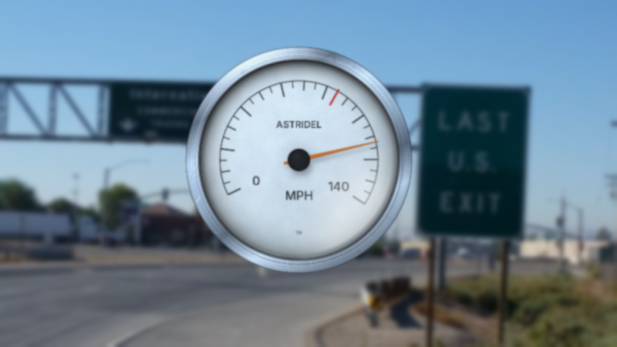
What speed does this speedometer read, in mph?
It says 112.5 mph
